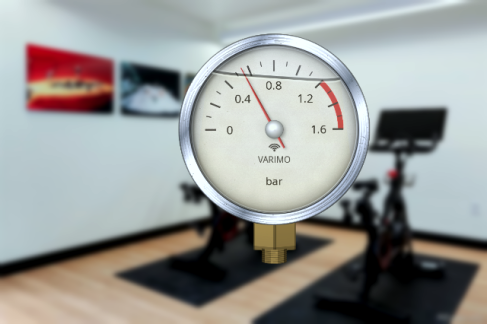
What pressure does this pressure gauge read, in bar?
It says 0.55 bar
